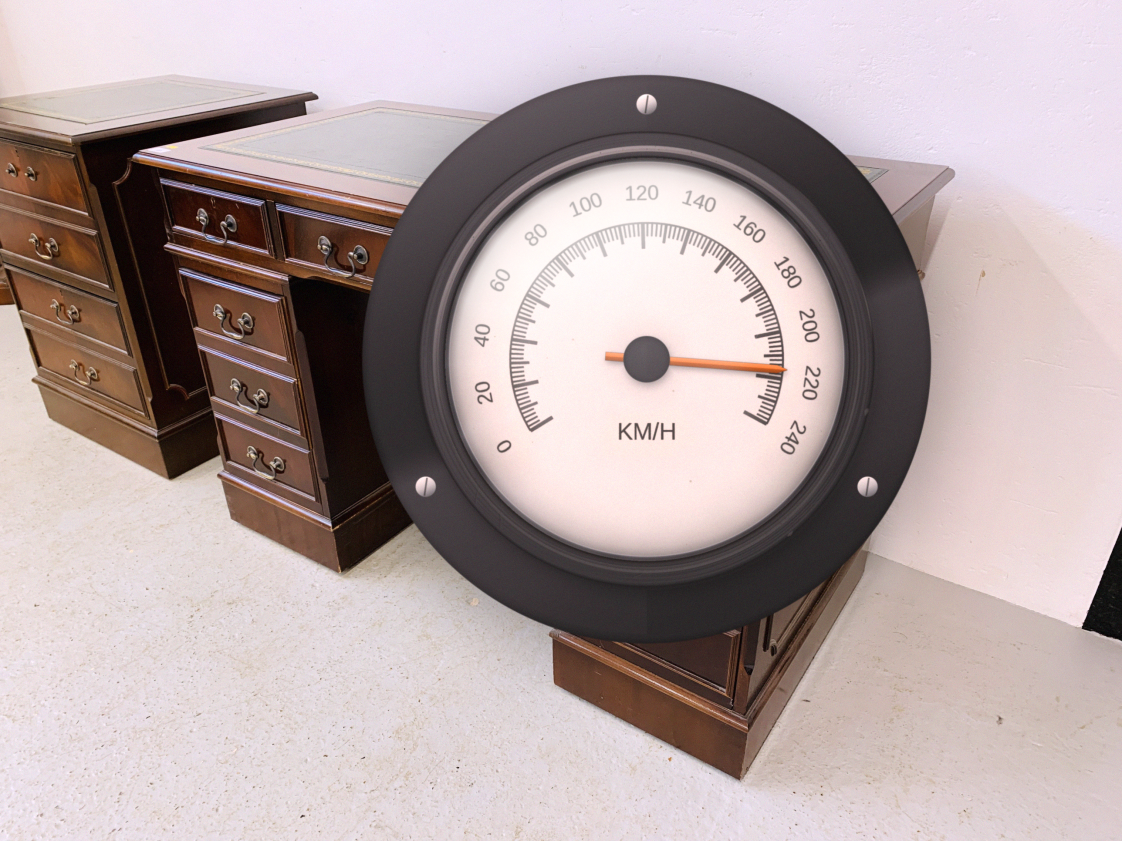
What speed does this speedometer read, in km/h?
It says 216 km/h
